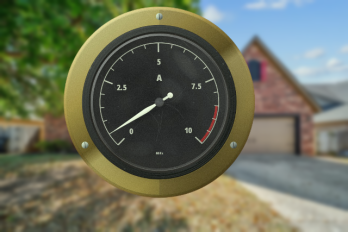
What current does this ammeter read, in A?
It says 0.5 A
